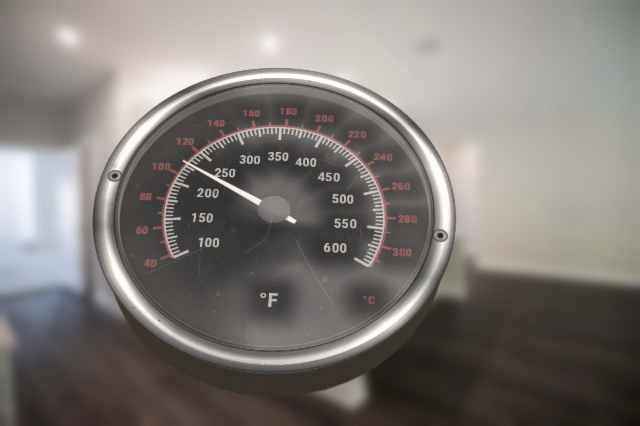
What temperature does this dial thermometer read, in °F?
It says 225 °F
